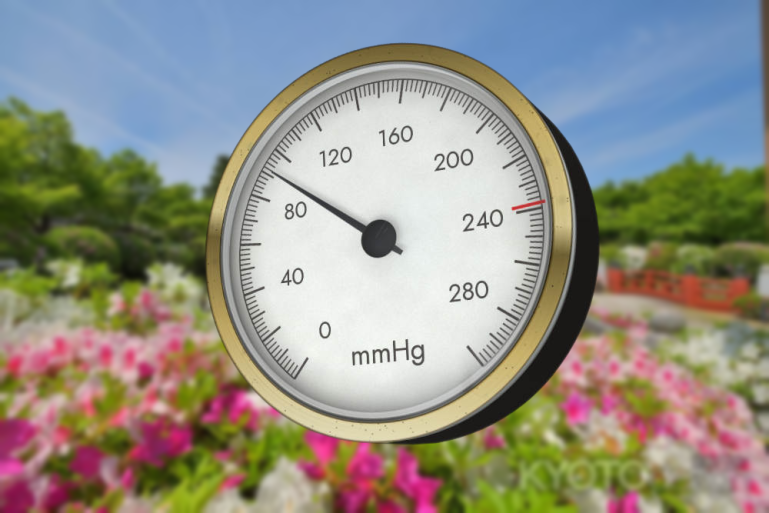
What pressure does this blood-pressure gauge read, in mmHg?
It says 92 mmHg
